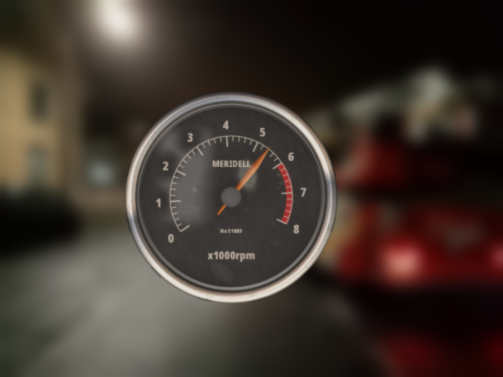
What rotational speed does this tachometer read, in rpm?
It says 5400 rpm
